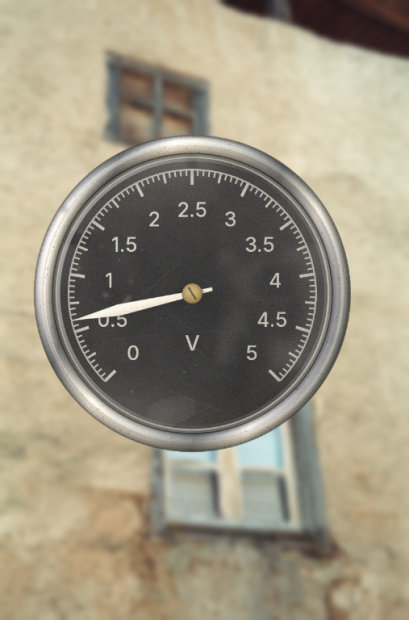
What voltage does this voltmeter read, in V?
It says 0.6 V
